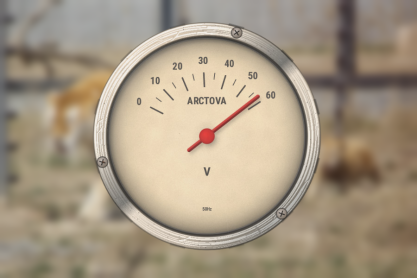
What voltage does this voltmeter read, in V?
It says 57.5 V
